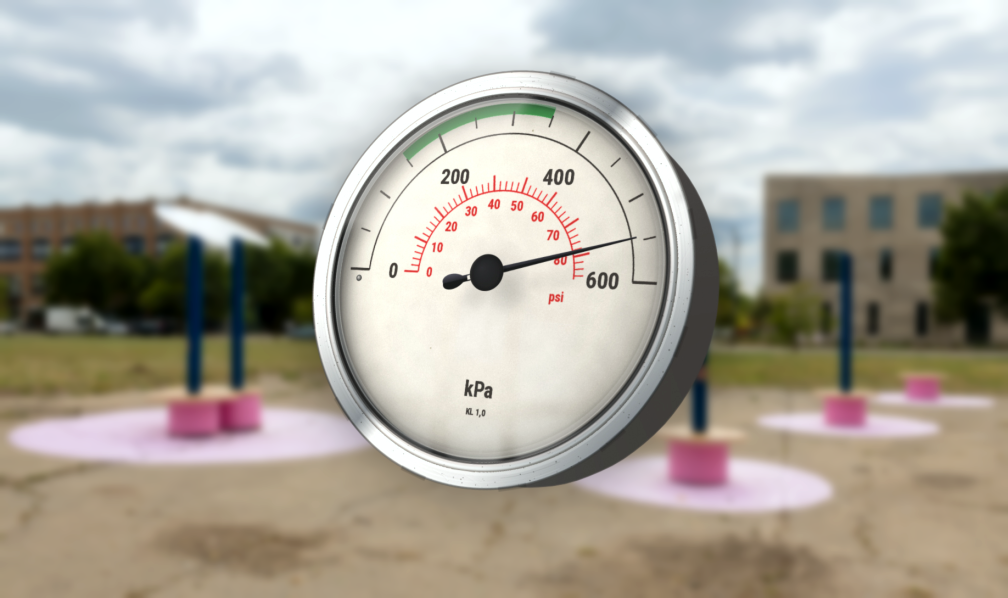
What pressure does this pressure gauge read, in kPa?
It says 550 kPa
